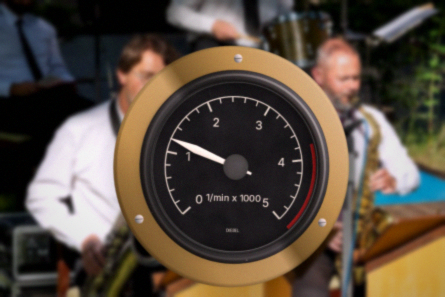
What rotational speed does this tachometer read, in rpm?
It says 1200 rpm
